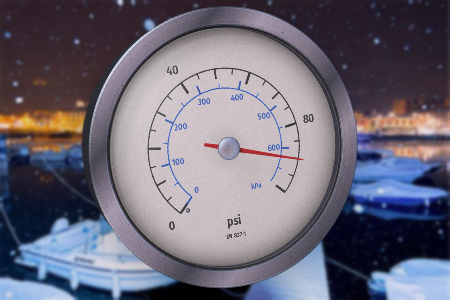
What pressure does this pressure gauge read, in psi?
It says 90 psi
